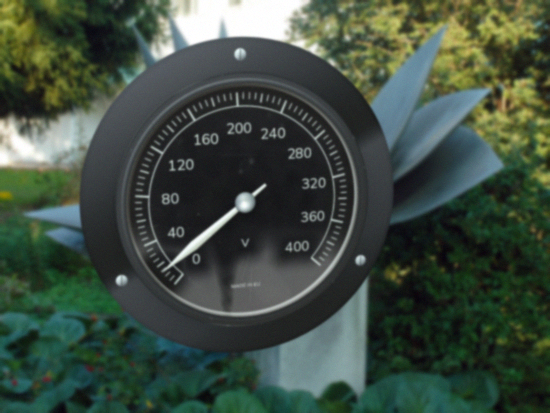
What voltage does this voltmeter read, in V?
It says 15 V
